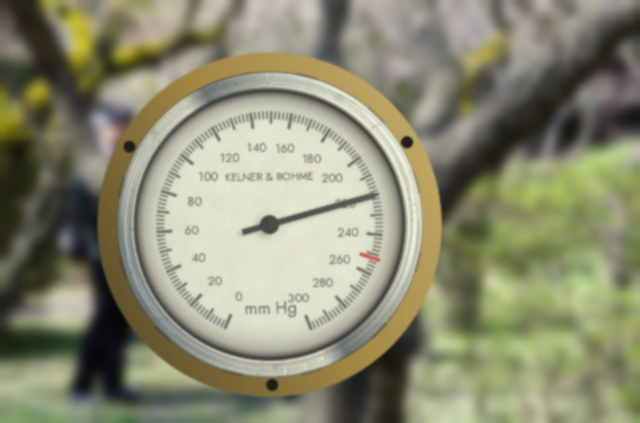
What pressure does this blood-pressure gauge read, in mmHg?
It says 220 mmHg
